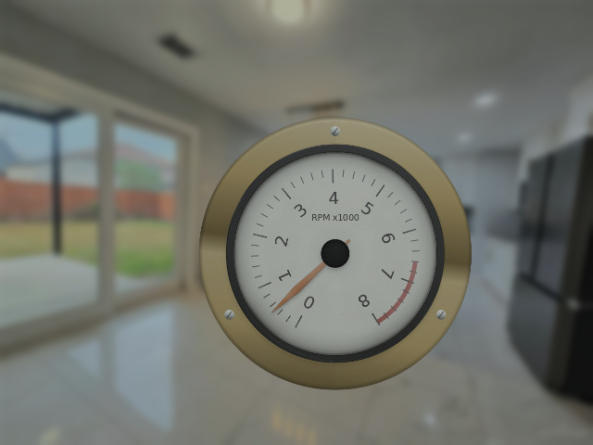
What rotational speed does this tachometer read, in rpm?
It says 500 rpm
